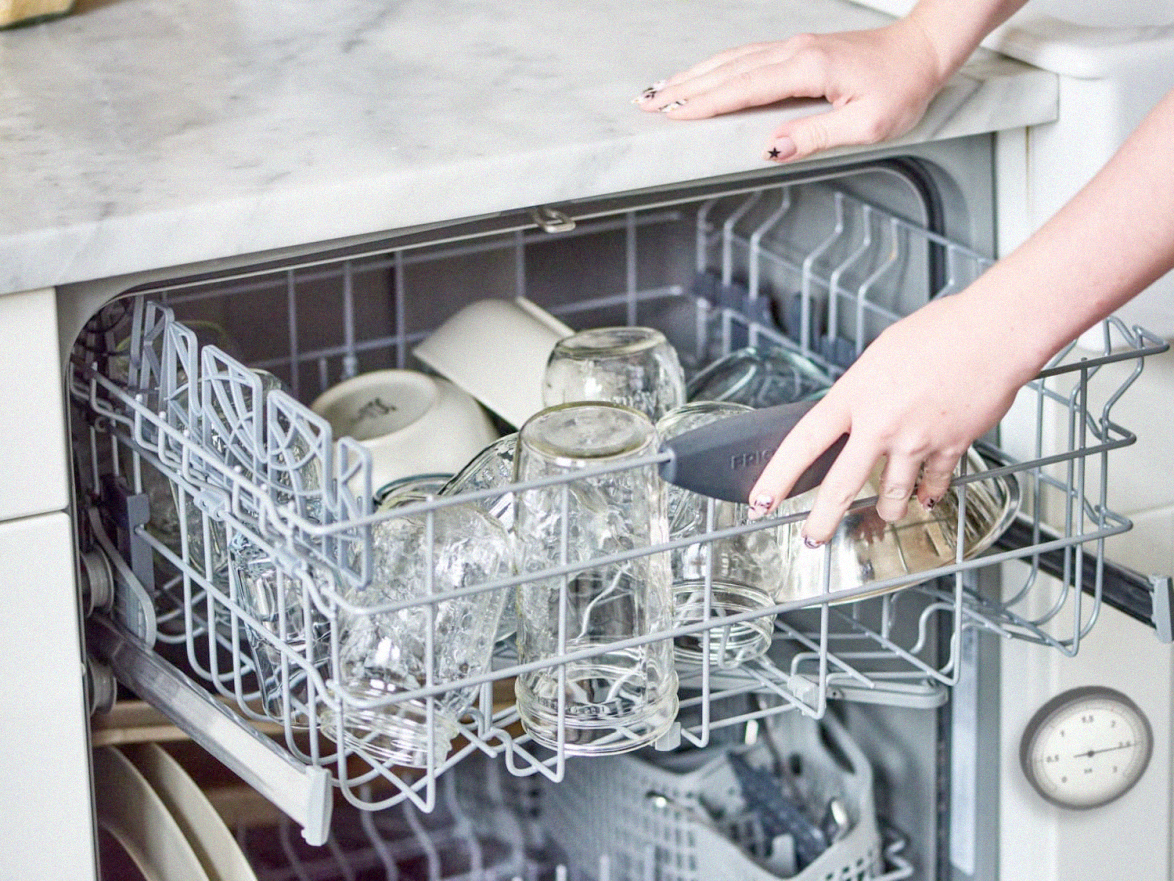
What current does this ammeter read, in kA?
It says 2.5 kA
